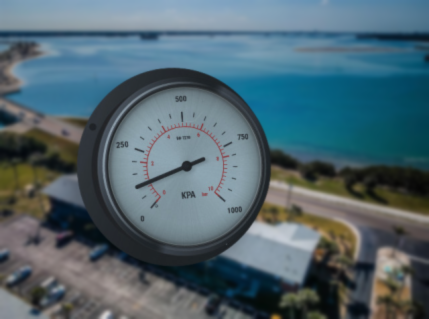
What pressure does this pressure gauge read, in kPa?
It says 100 kPa
